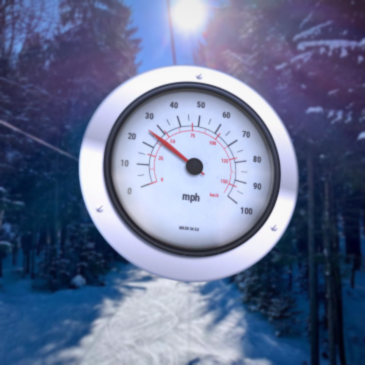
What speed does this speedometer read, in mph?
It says 25 mph
